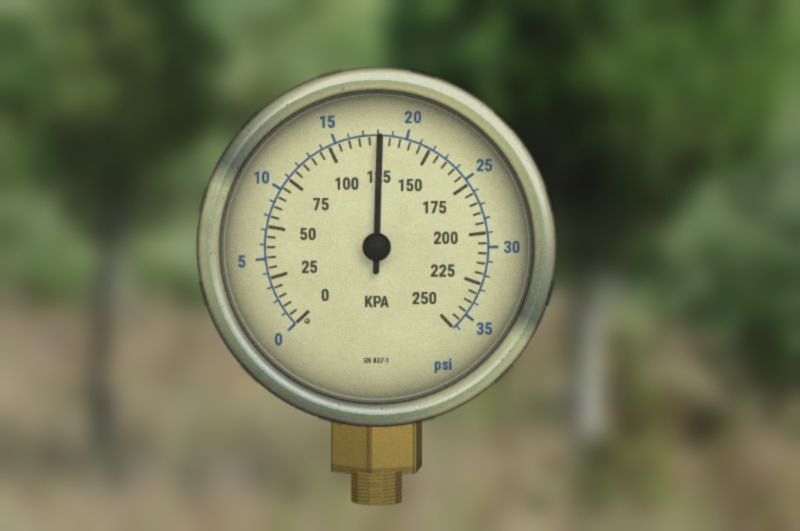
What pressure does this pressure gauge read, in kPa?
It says 125 kPa
